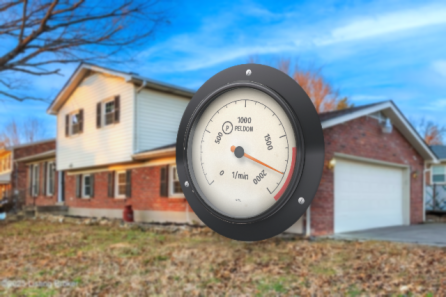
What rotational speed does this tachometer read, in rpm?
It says 1800 rpm
